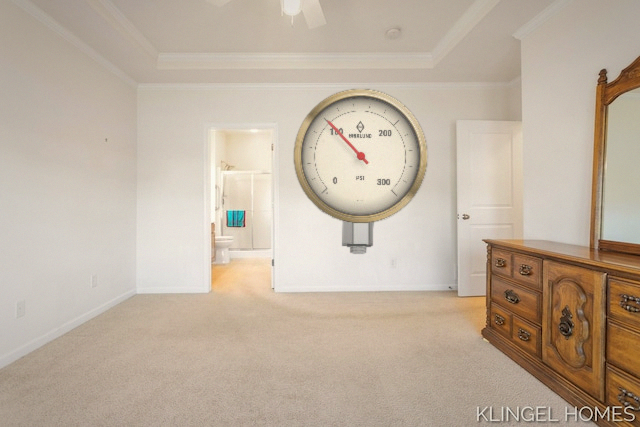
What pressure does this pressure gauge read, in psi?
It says 100 psi
